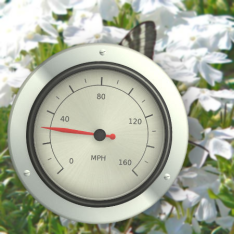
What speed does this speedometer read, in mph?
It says 30 mph
